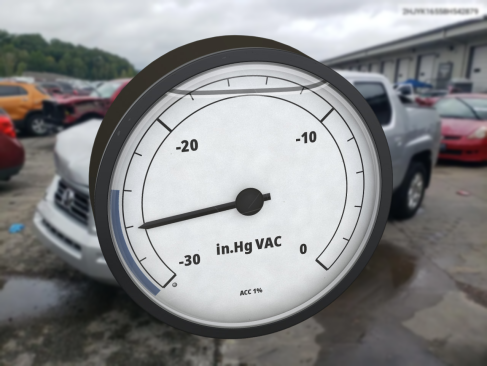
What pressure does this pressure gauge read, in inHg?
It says -26 inHg
